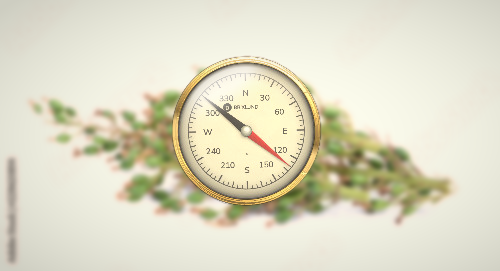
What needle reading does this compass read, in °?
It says 130 °
